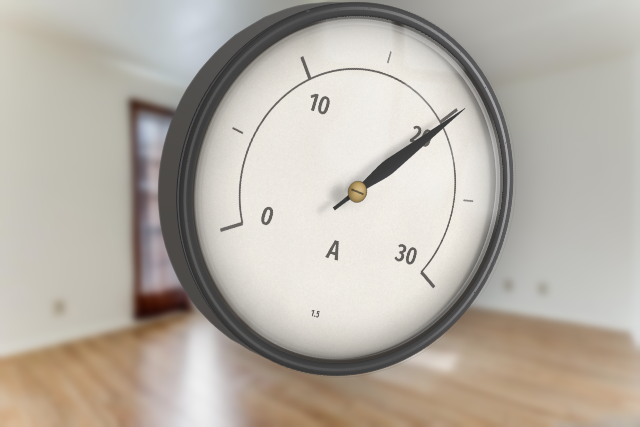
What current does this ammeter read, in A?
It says 20 A
